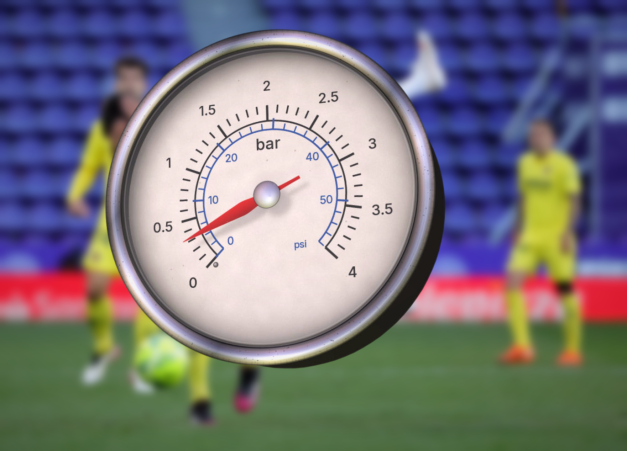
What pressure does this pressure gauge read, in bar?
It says 0.3 bar
